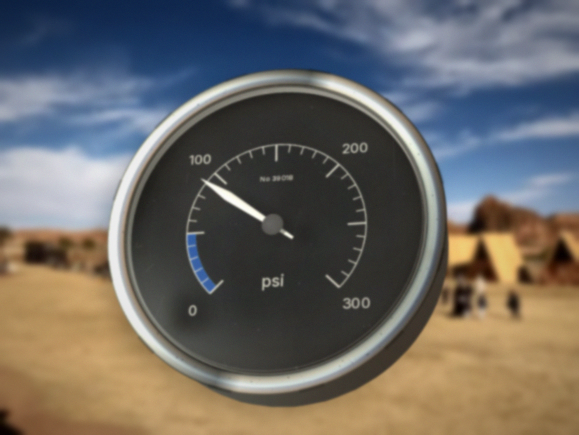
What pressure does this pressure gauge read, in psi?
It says 90 psi
